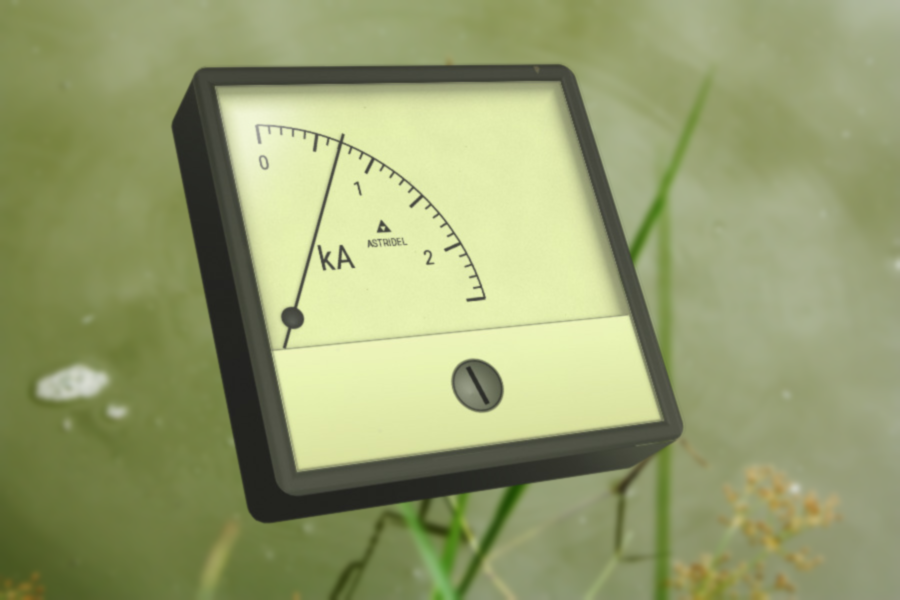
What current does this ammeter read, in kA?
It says 0.7 kA
